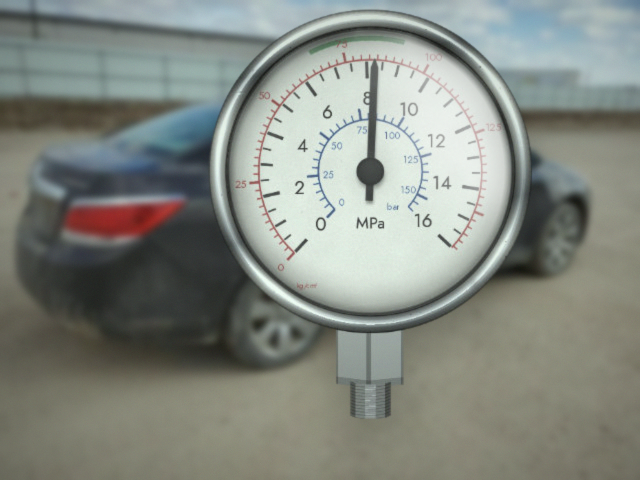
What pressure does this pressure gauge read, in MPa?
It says 8.25 MPa
